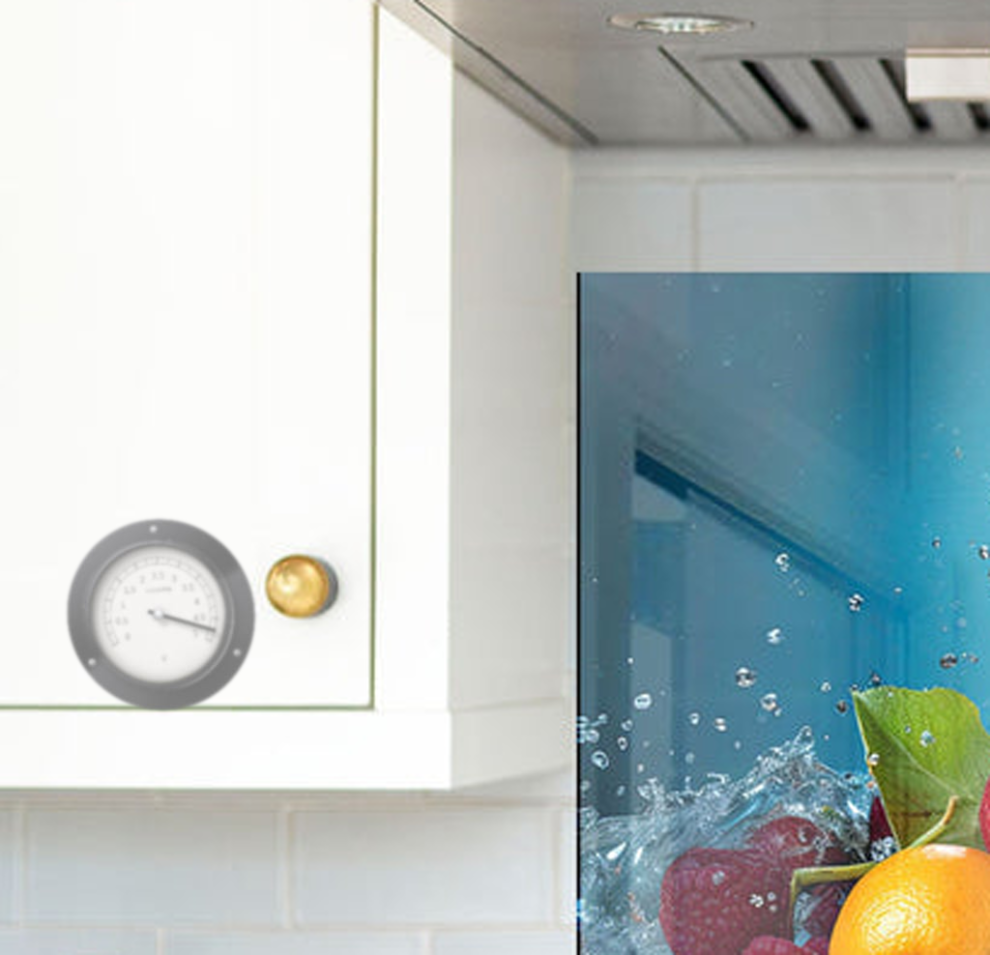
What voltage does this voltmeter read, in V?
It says 4.75 V
